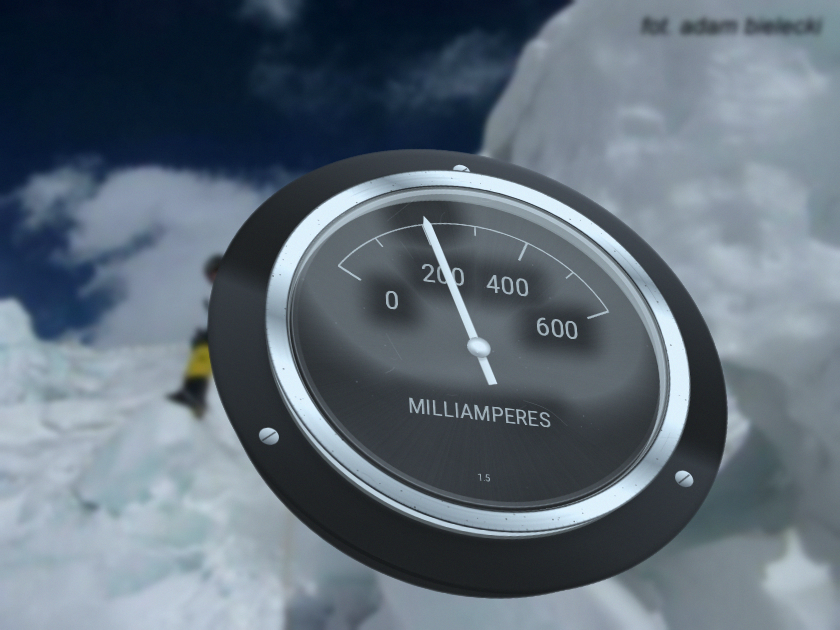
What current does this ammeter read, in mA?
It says 200 mA
